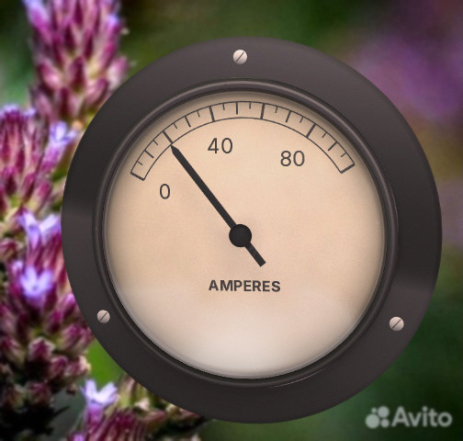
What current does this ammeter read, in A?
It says 20 A
